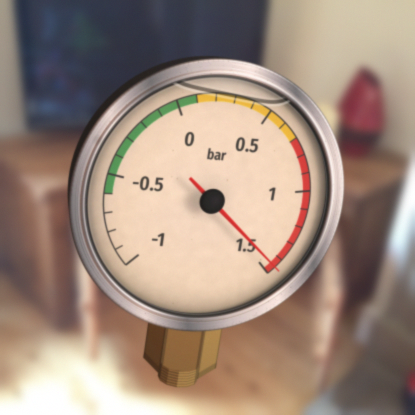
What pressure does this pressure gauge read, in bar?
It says 1.45 bar
